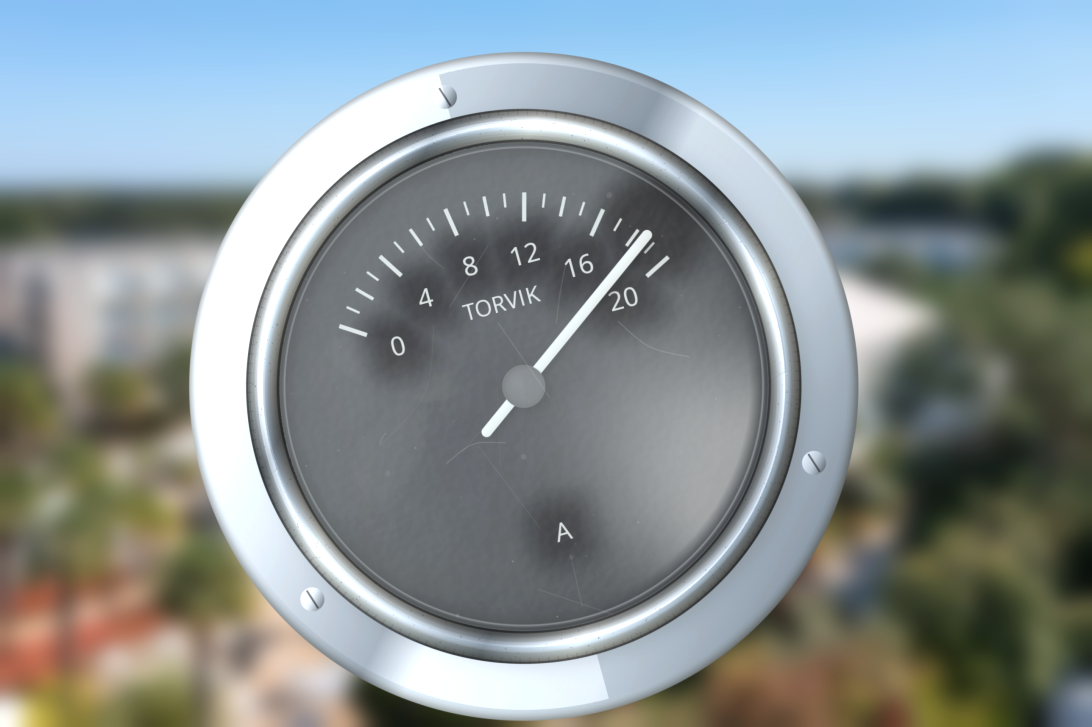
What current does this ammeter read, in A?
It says 18.5 A
